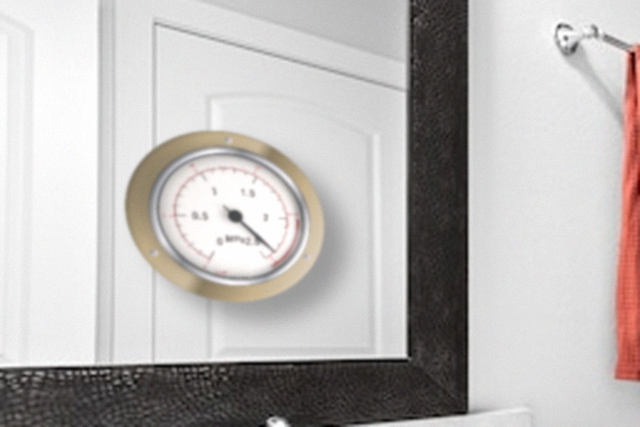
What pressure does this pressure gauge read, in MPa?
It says 2.4 MPa
